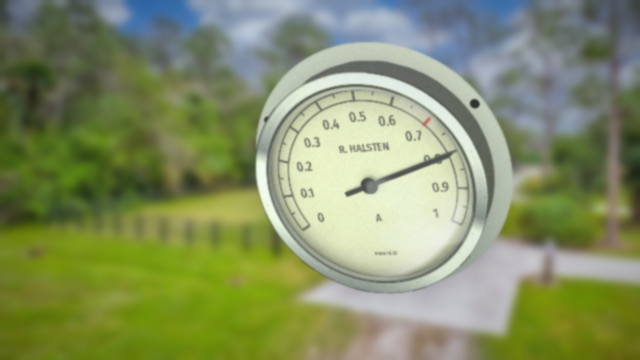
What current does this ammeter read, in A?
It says 0.8 A
